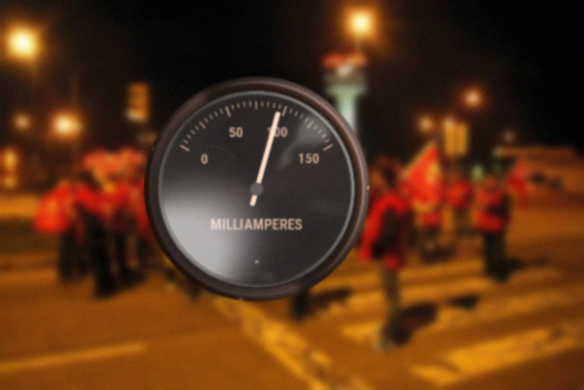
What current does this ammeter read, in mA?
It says 95 mA
